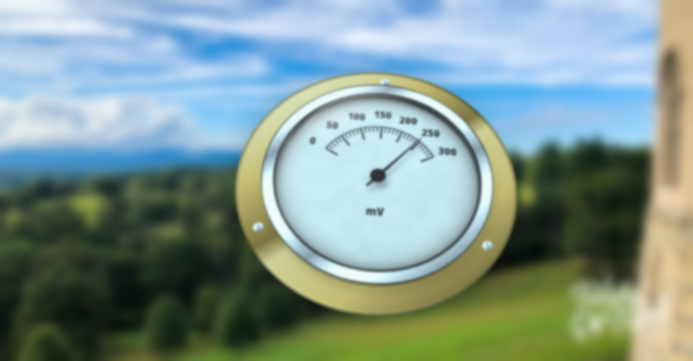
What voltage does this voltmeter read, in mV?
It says 250 mV
